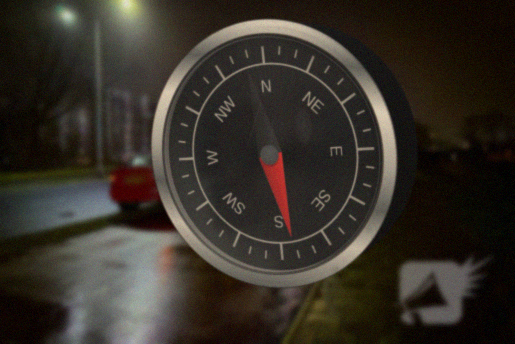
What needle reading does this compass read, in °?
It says 170 °
